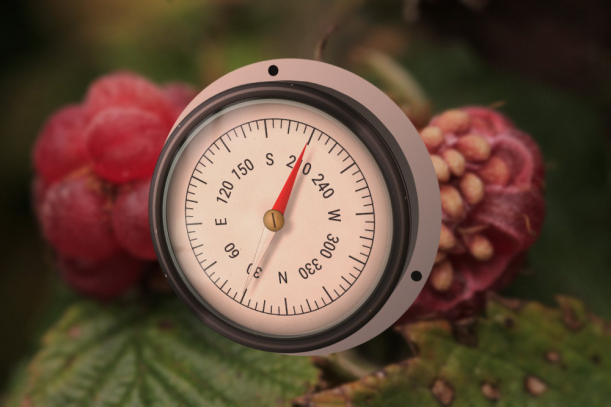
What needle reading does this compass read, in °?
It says 210 °
